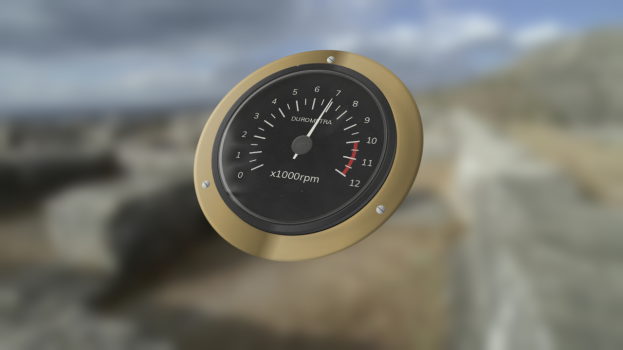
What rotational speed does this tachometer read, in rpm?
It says 7000 rpm
